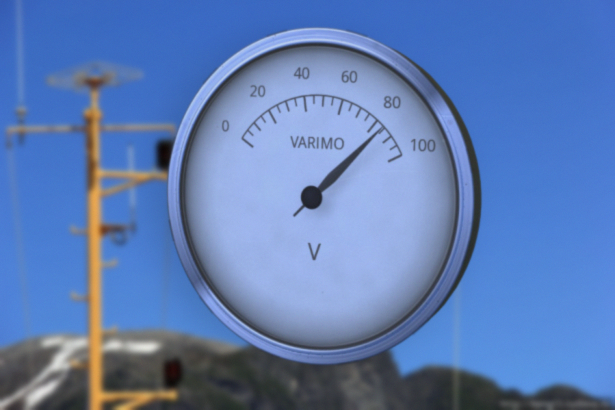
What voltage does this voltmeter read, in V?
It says 85 V
